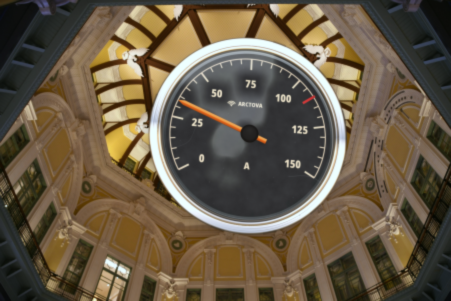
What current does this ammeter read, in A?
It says 32.5 A
